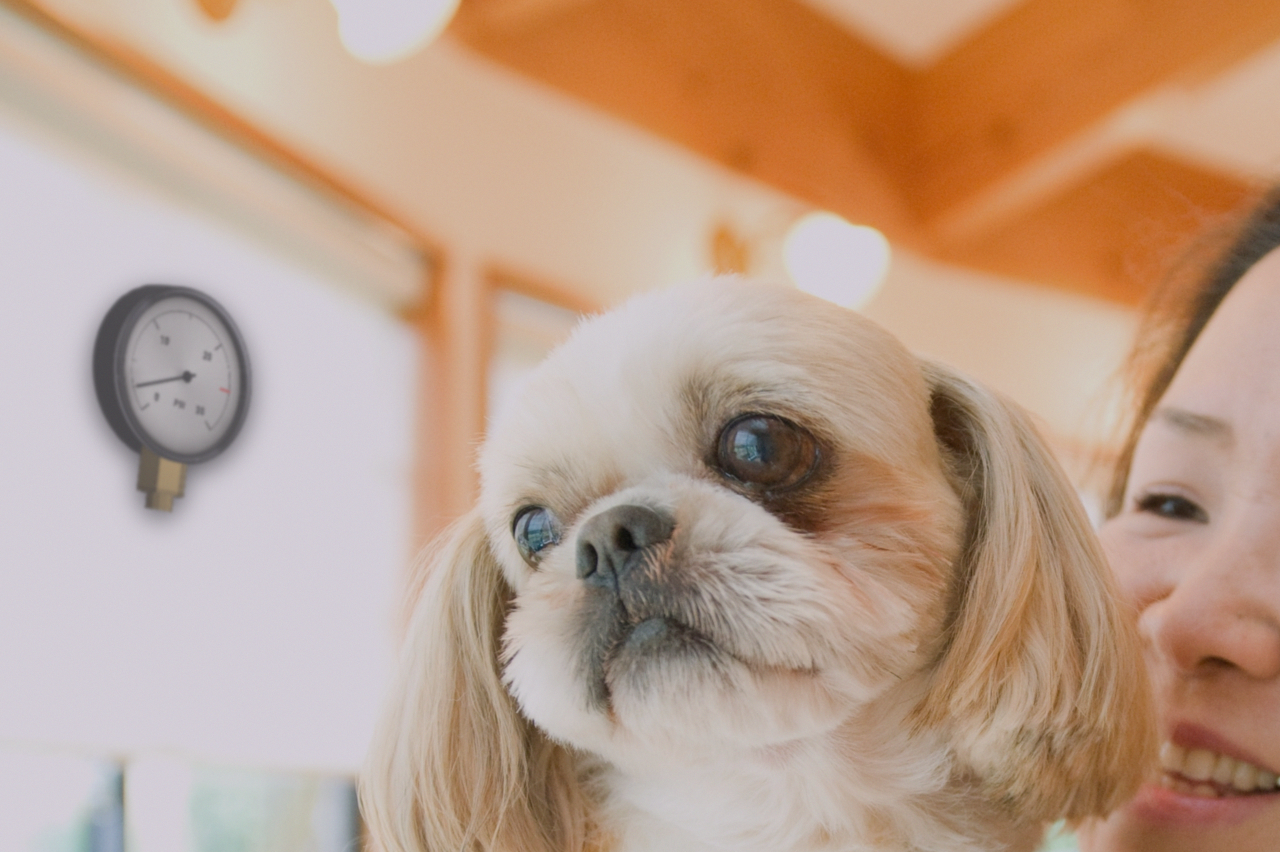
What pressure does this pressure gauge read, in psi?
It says 2.5 psi
